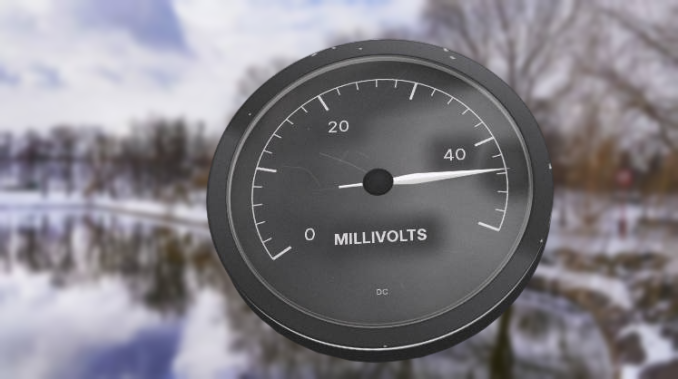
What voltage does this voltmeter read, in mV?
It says 44 mV
